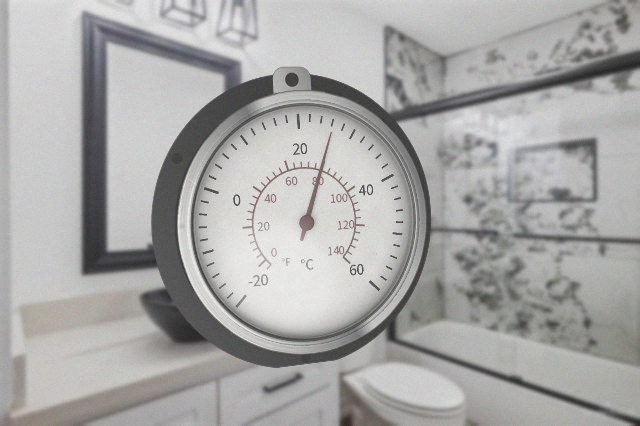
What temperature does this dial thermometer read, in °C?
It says 26 °C
